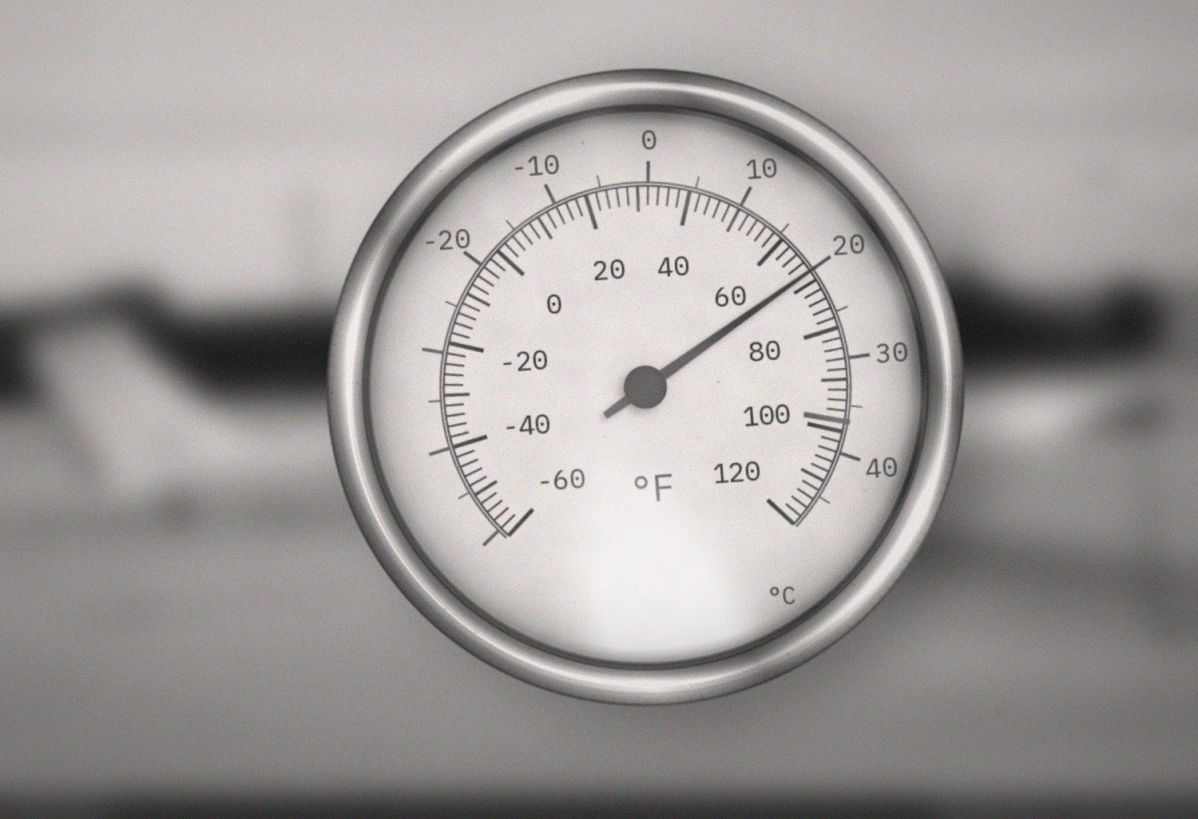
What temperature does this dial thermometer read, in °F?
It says 68 °F
